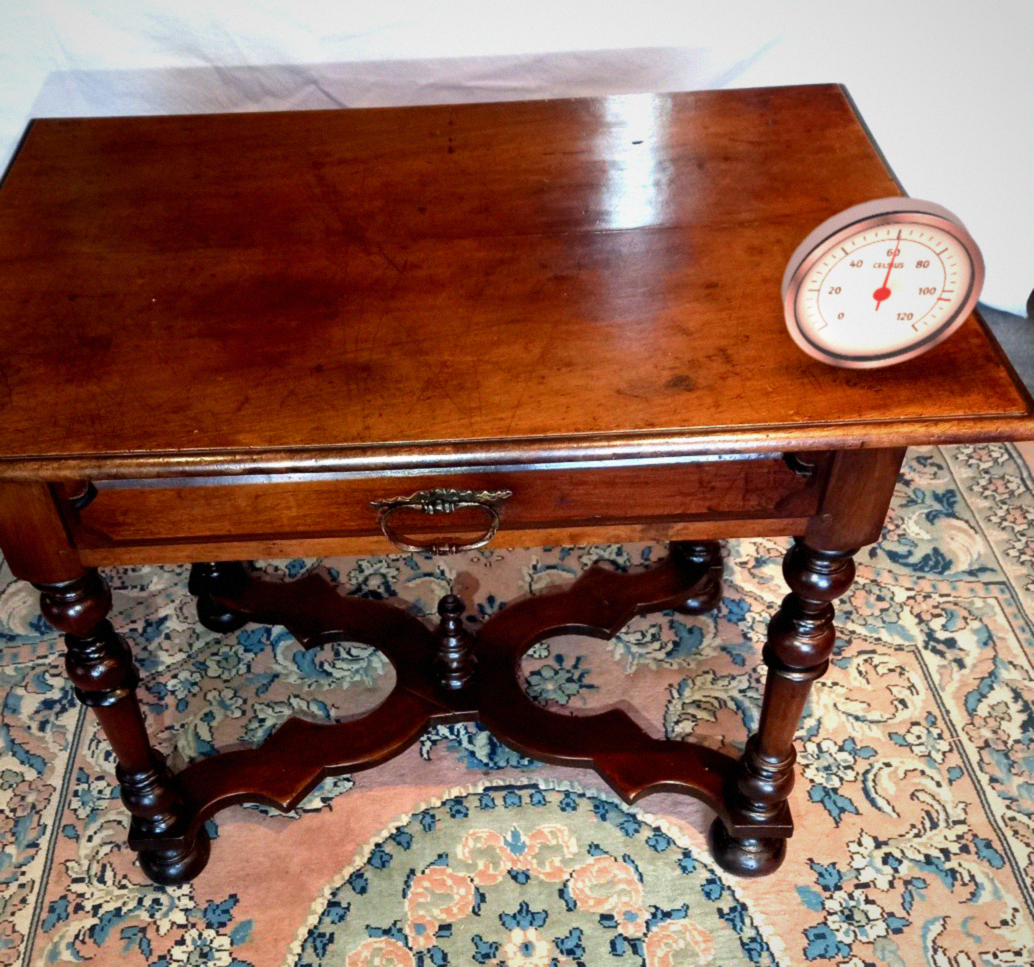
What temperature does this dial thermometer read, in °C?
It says 60 °C
